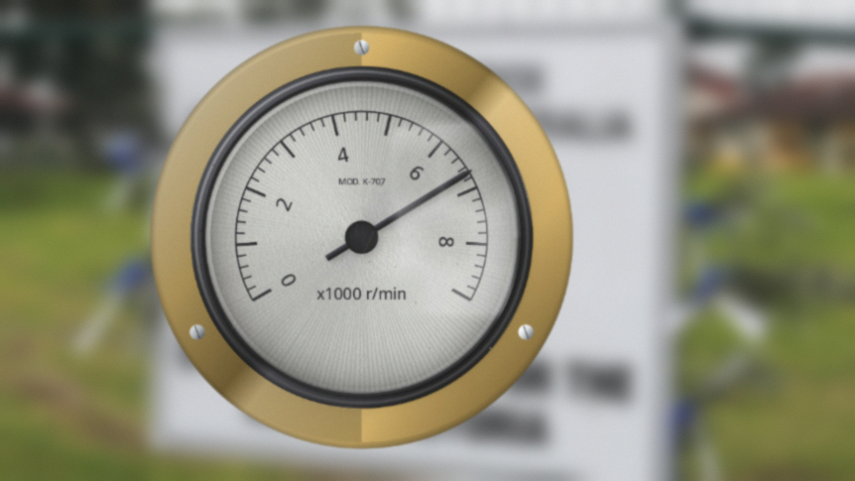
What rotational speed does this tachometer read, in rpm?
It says 6700 rpm
